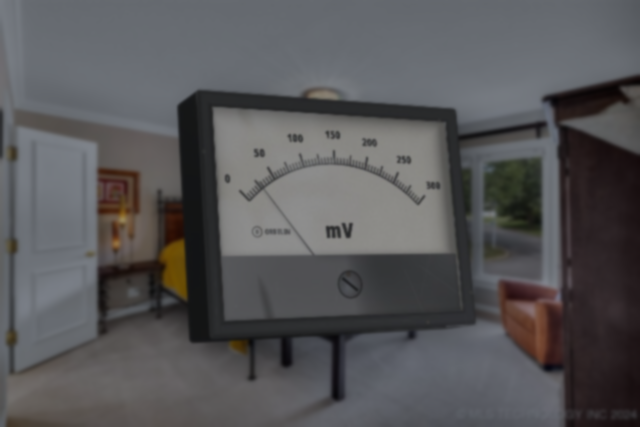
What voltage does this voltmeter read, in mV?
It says 25 mV
